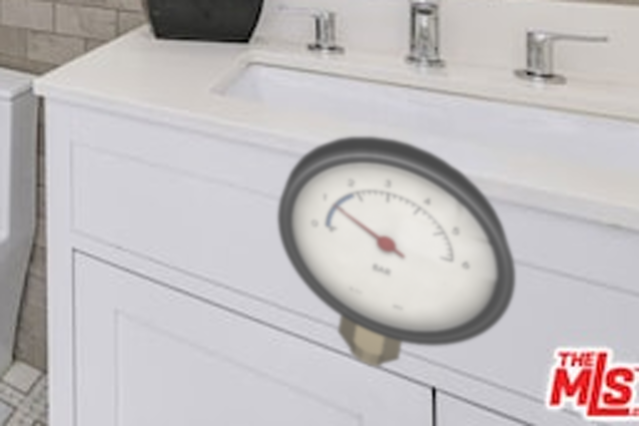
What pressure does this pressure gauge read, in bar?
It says 1 bar
